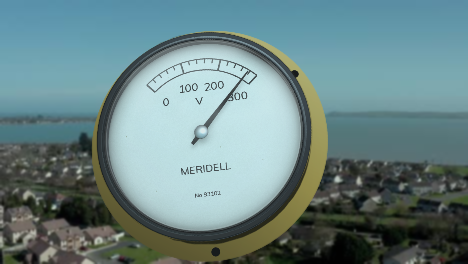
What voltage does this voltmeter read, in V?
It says 280 V
